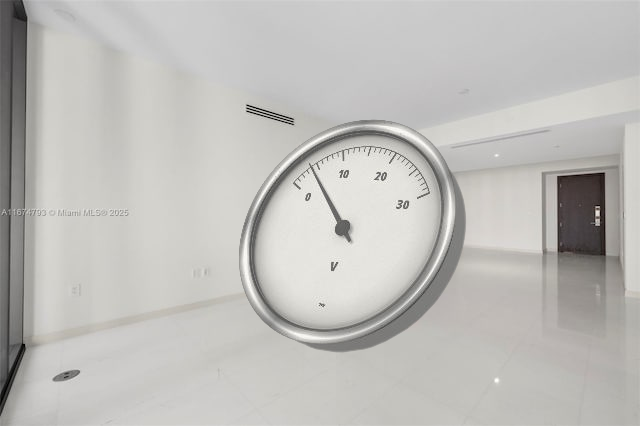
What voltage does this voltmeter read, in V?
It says 4 V
